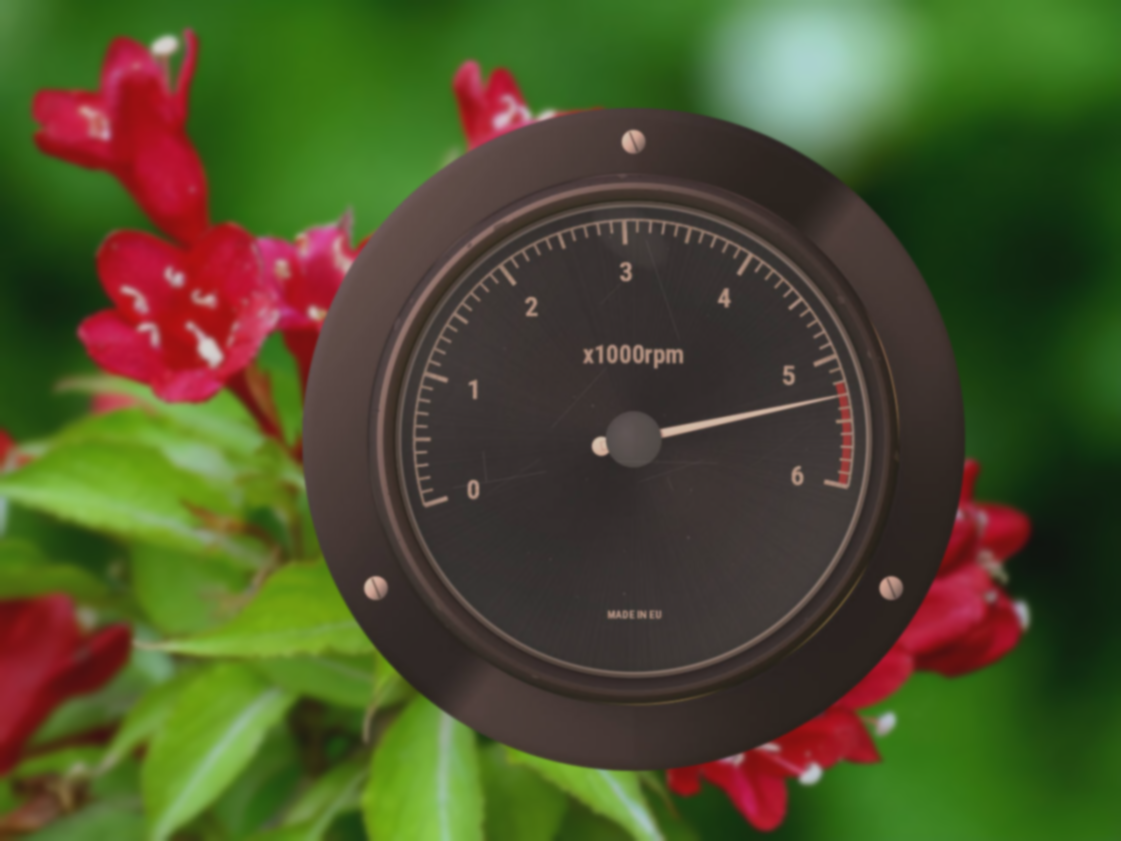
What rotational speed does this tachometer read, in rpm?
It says 5300 rpm
